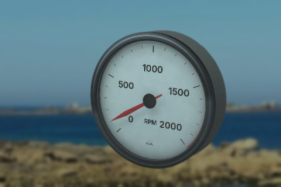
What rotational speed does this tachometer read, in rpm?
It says 100 rpm
